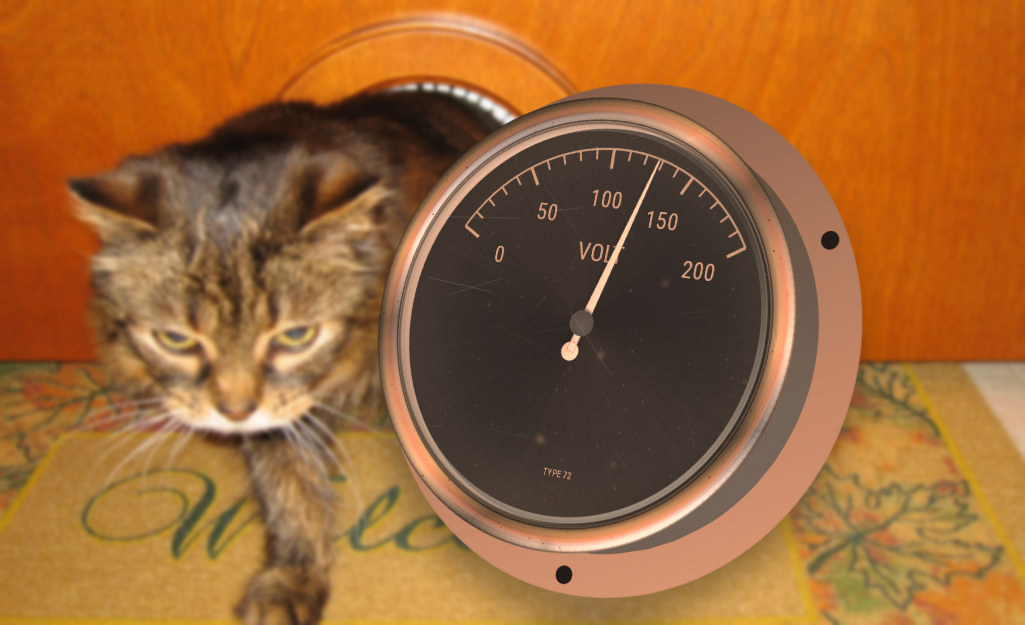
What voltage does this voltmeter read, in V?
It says 130 V
